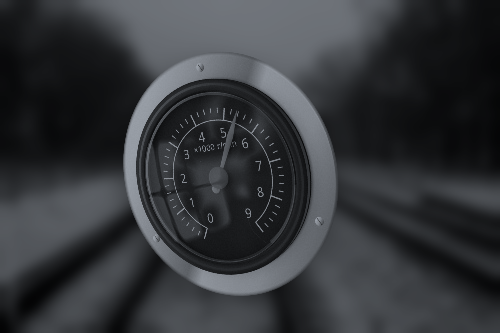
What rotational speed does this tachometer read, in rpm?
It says 5400 rpm
